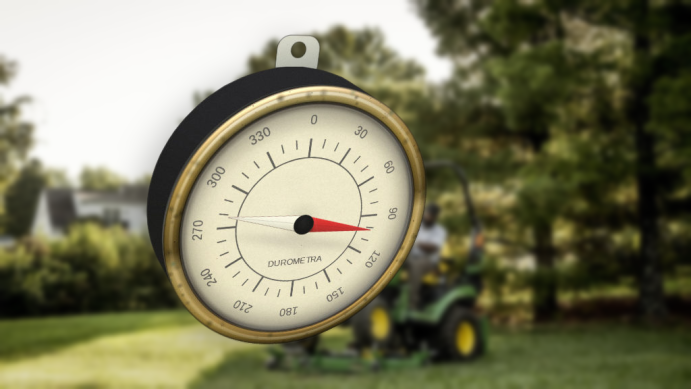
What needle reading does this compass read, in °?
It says 100 °
